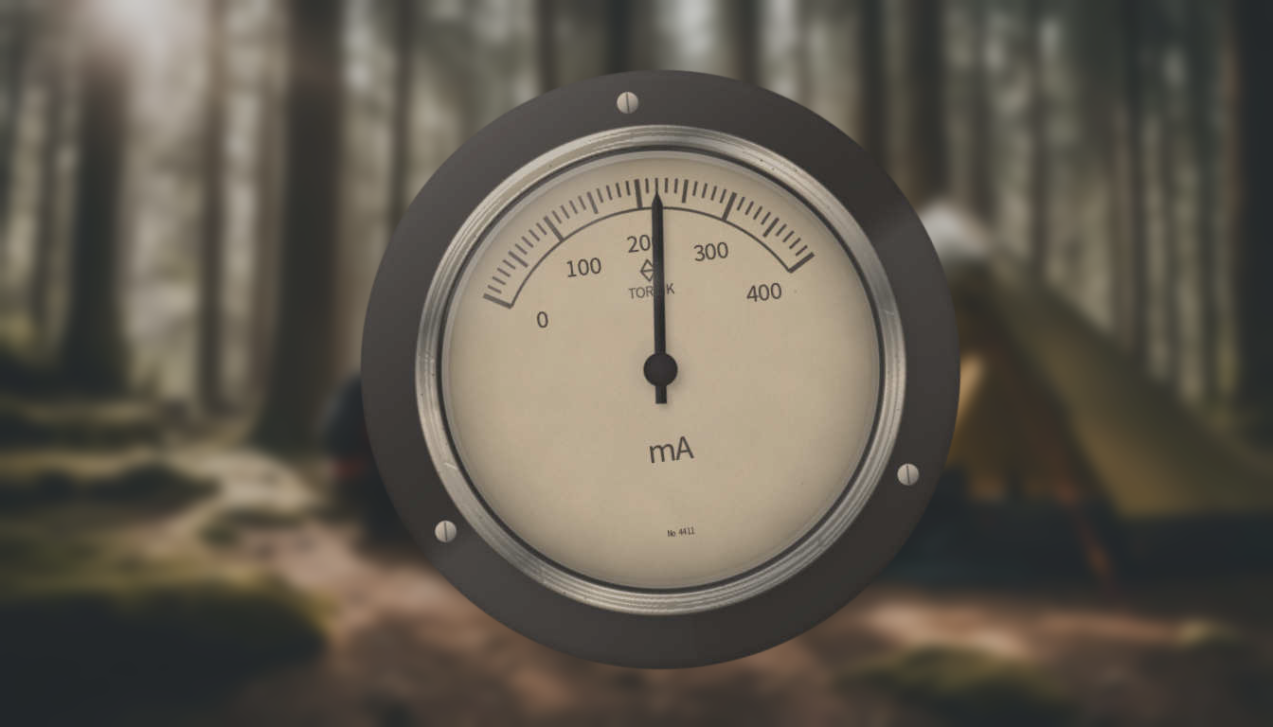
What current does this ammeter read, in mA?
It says 220 mA
